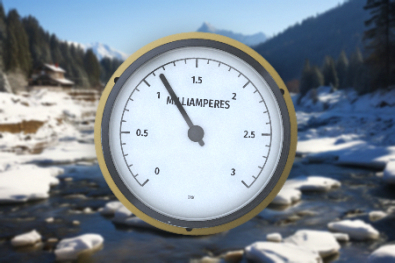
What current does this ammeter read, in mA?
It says 1.15 mA
